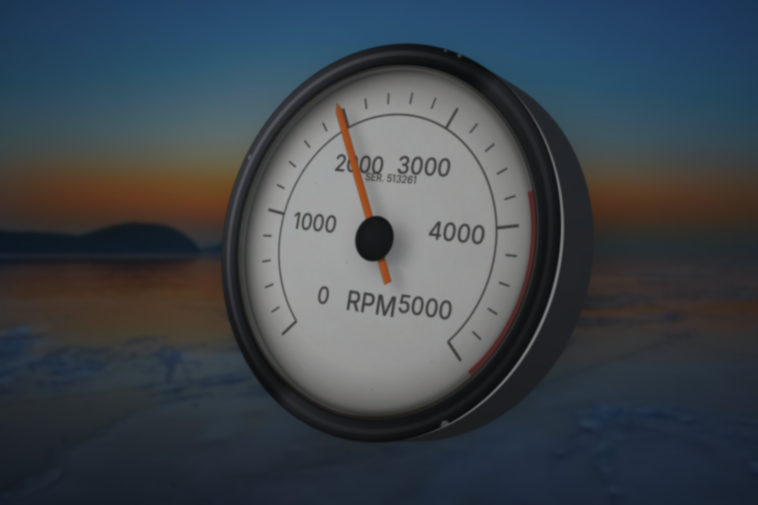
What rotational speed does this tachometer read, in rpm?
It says 2000 rpm
